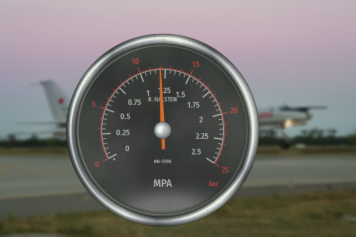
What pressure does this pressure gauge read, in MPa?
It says 1.2 MPa
